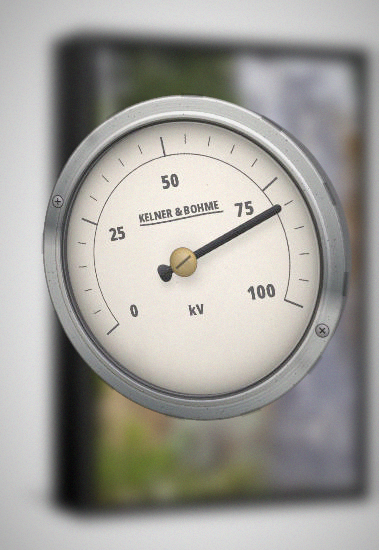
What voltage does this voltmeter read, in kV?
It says 80 kV
